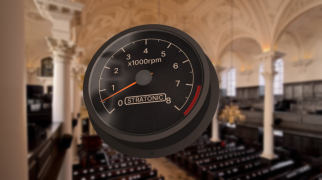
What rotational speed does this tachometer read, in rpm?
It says 500 rpm
